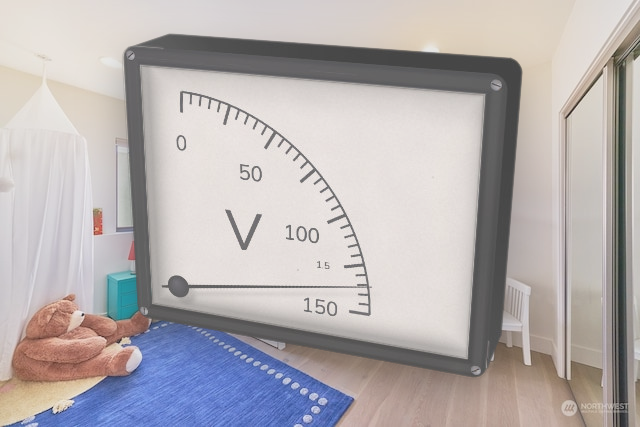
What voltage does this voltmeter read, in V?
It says 135 V
